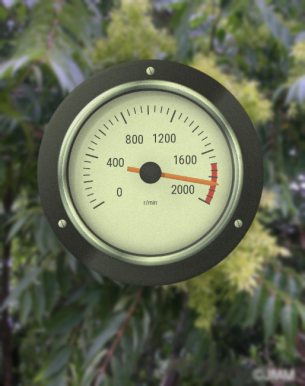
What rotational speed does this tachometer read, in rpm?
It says 1850 rpm
